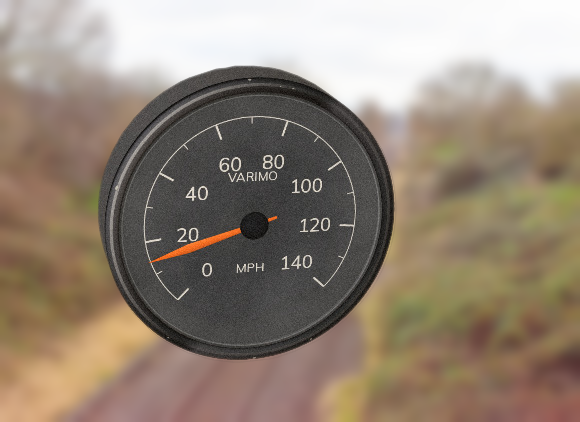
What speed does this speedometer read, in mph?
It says 15 mph
